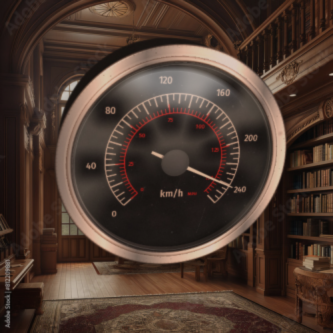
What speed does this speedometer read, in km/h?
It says 240 km/h
